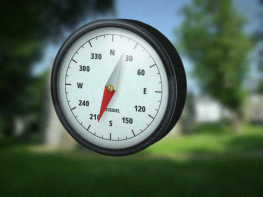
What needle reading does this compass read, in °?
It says 200 °
